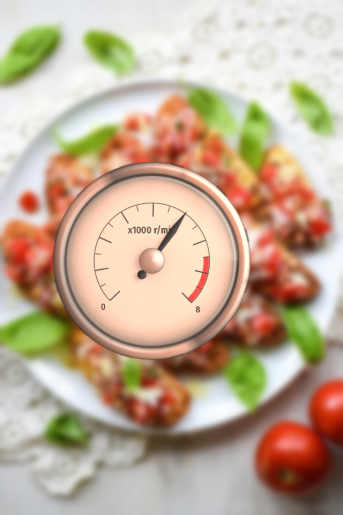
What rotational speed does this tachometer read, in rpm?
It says 5000 rpm
